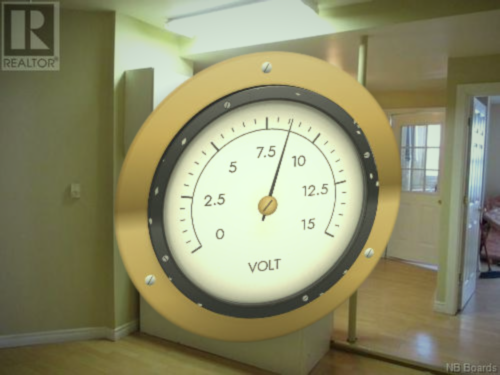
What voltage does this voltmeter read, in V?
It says 8.5 V
